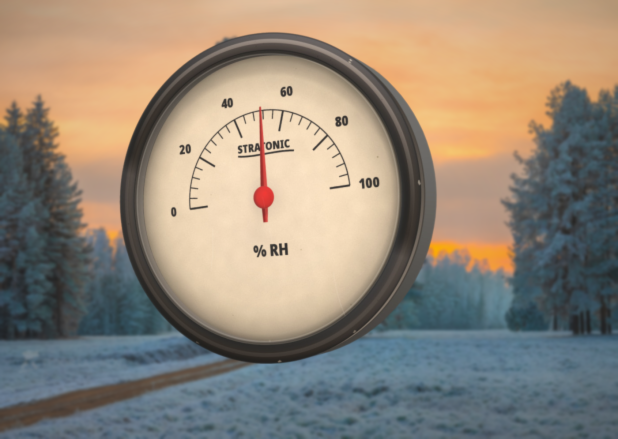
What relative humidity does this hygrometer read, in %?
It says 52 %
